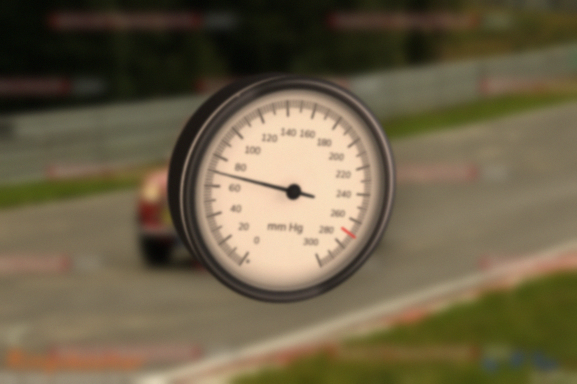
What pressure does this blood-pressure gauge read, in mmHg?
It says 70 mmHg
